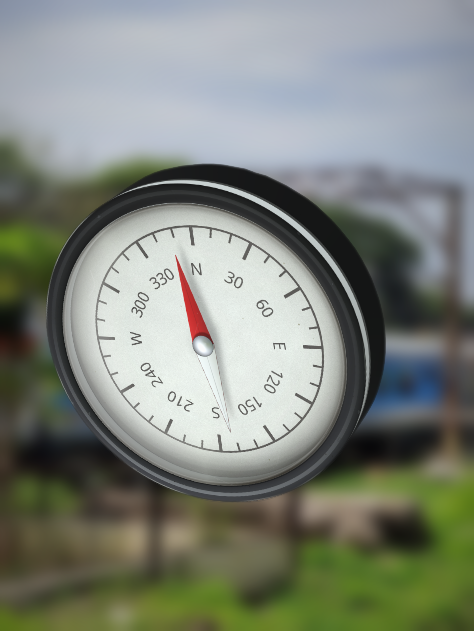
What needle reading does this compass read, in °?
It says 350 °
